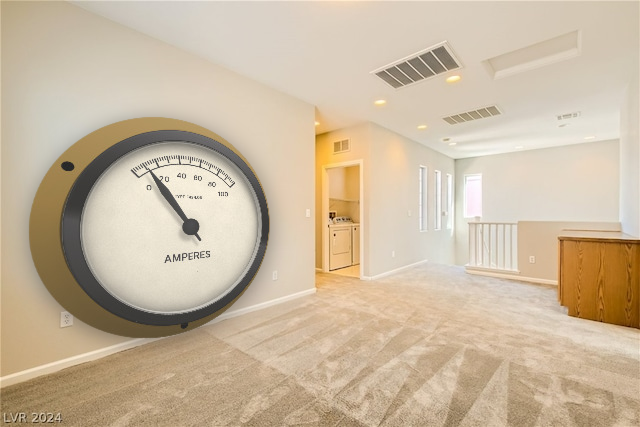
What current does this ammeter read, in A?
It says 10 A
